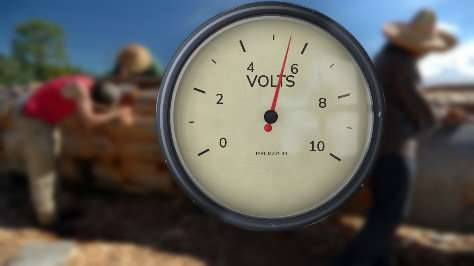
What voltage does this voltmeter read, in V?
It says 5.5 V
